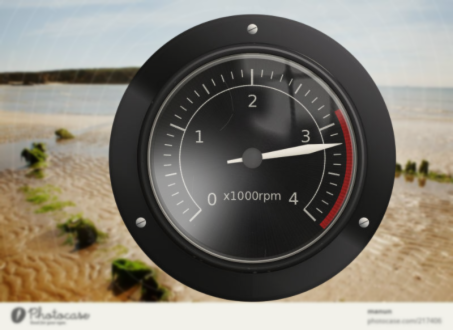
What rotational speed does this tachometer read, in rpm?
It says 3200 rpm
